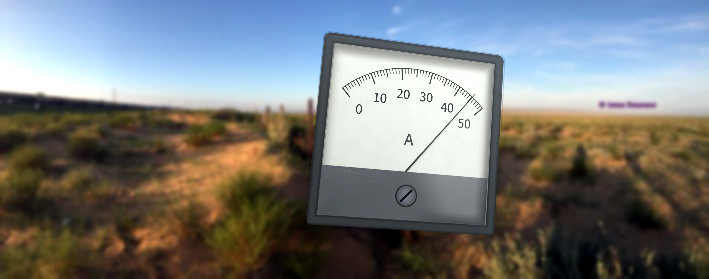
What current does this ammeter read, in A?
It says 45 A
